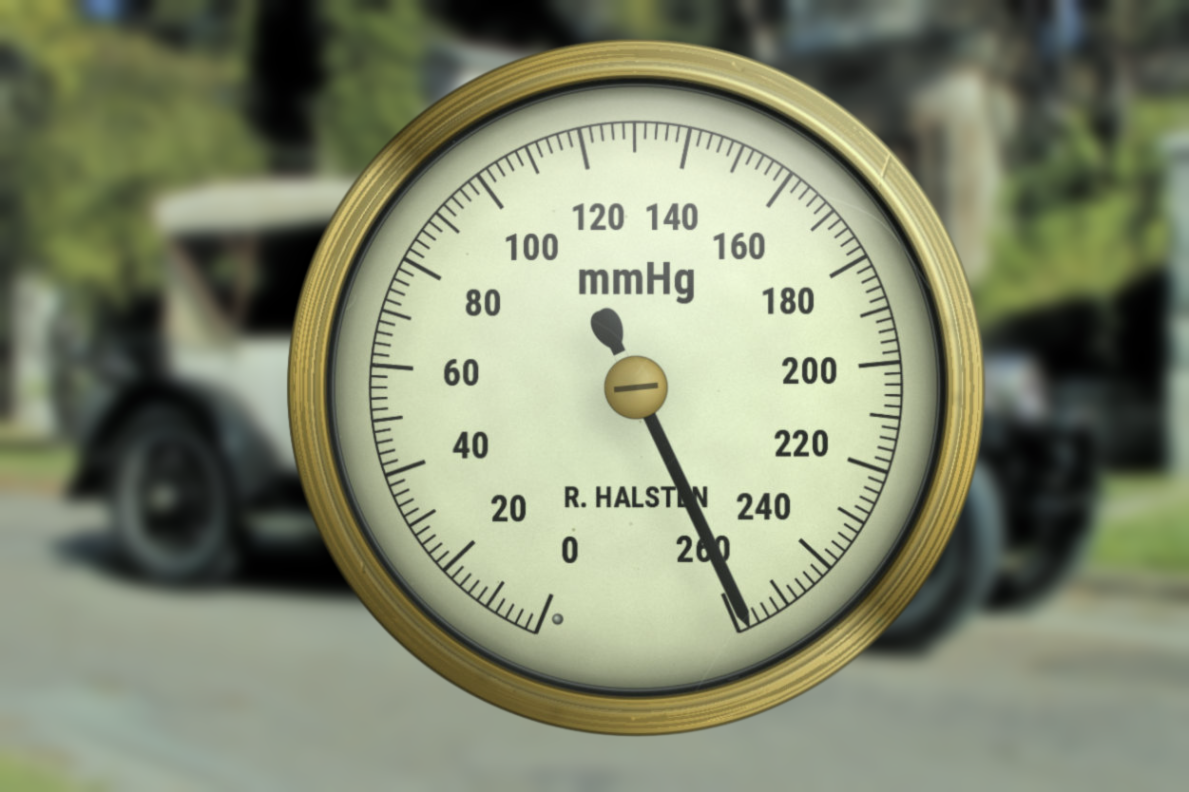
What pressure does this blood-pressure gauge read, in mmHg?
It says 258 mmHg
